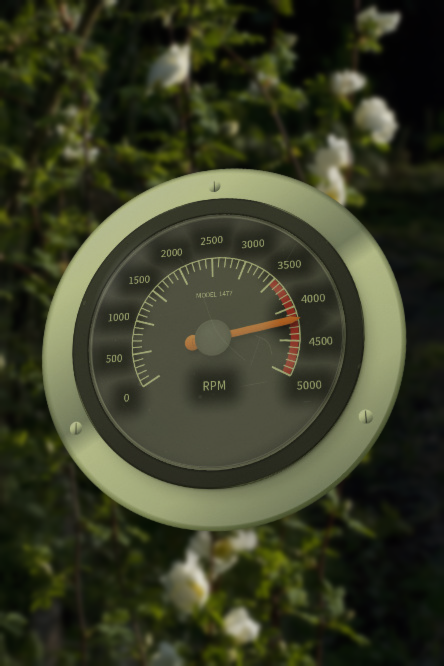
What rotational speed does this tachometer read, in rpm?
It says 4200 rpm
